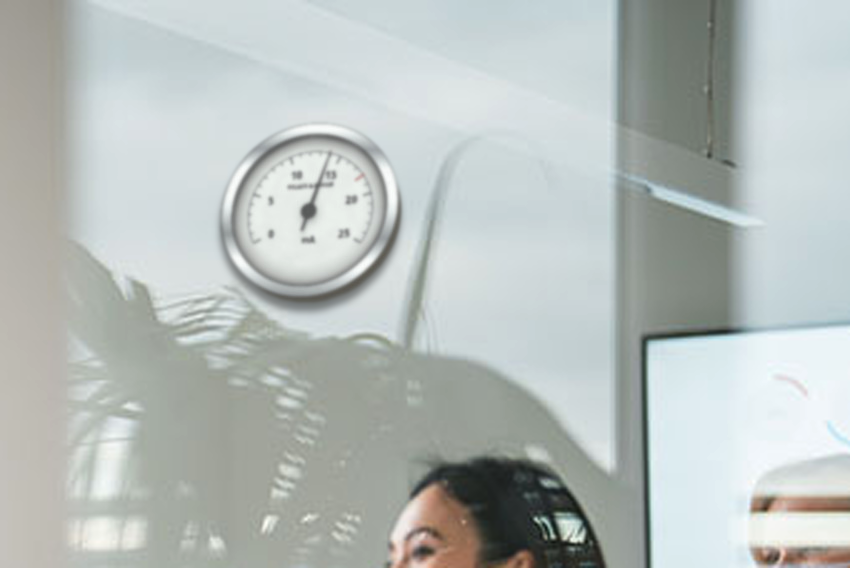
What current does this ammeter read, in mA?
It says 14 mA
